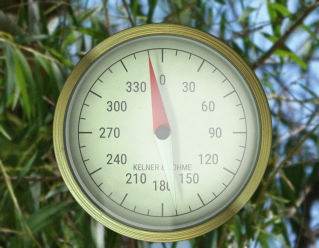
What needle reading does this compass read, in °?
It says 350 °
